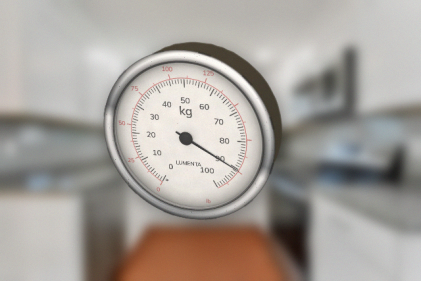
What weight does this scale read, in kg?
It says 90 kg
